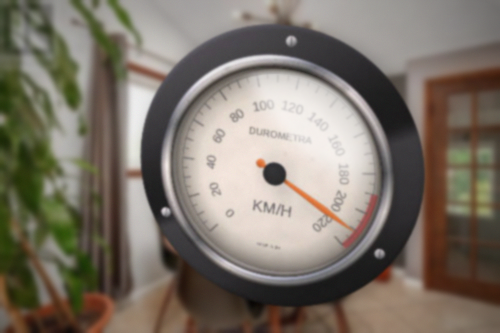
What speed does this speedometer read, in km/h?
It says 210 km/h
